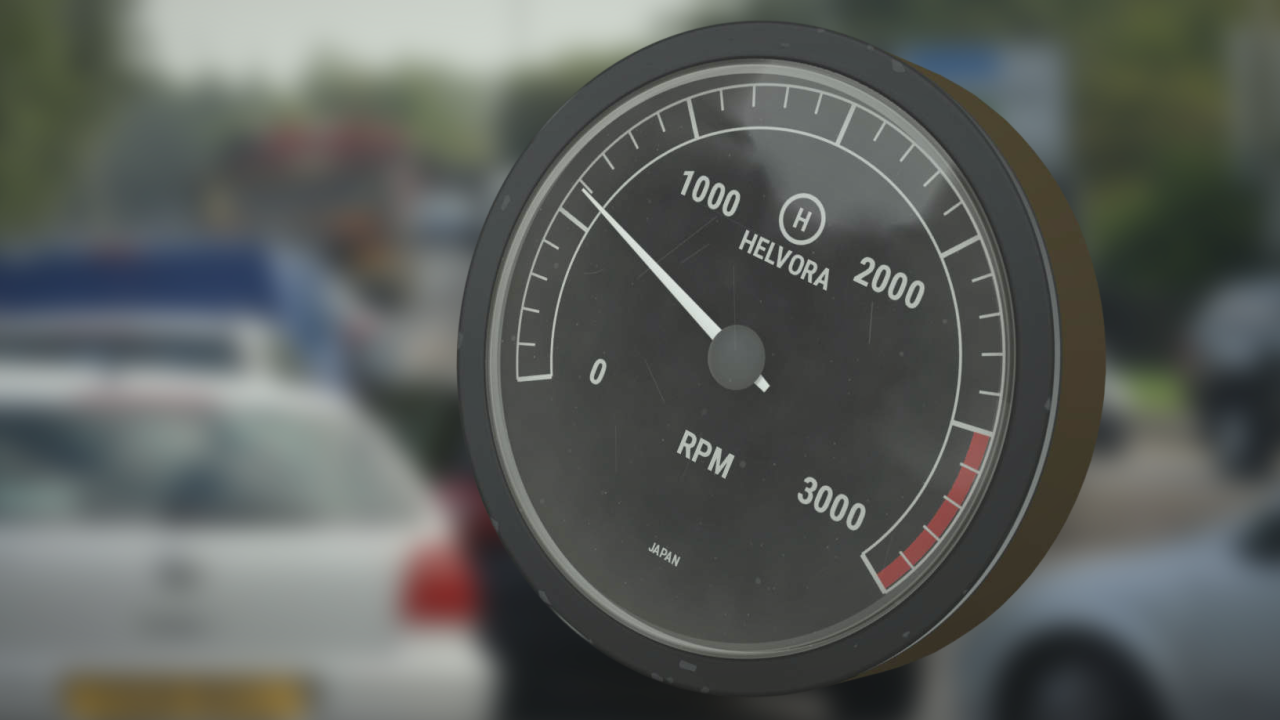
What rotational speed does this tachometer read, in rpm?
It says 600 rpm
